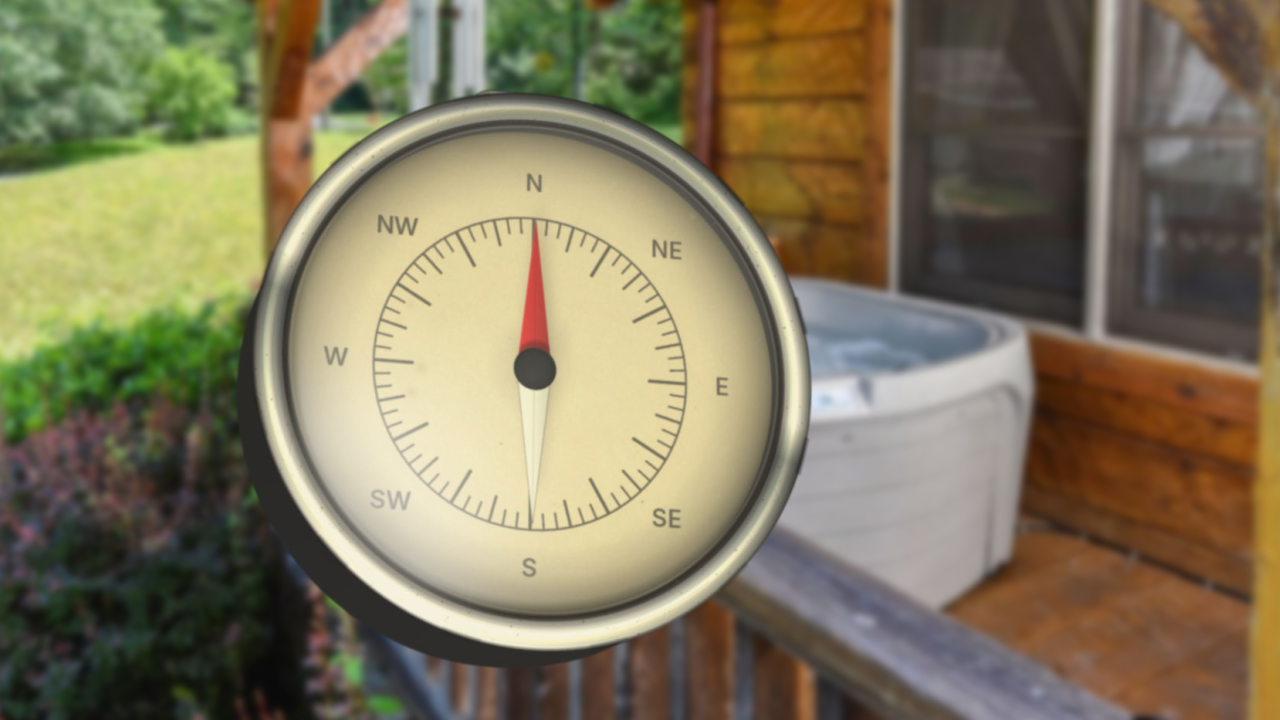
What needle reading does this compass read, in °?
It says 0 °
